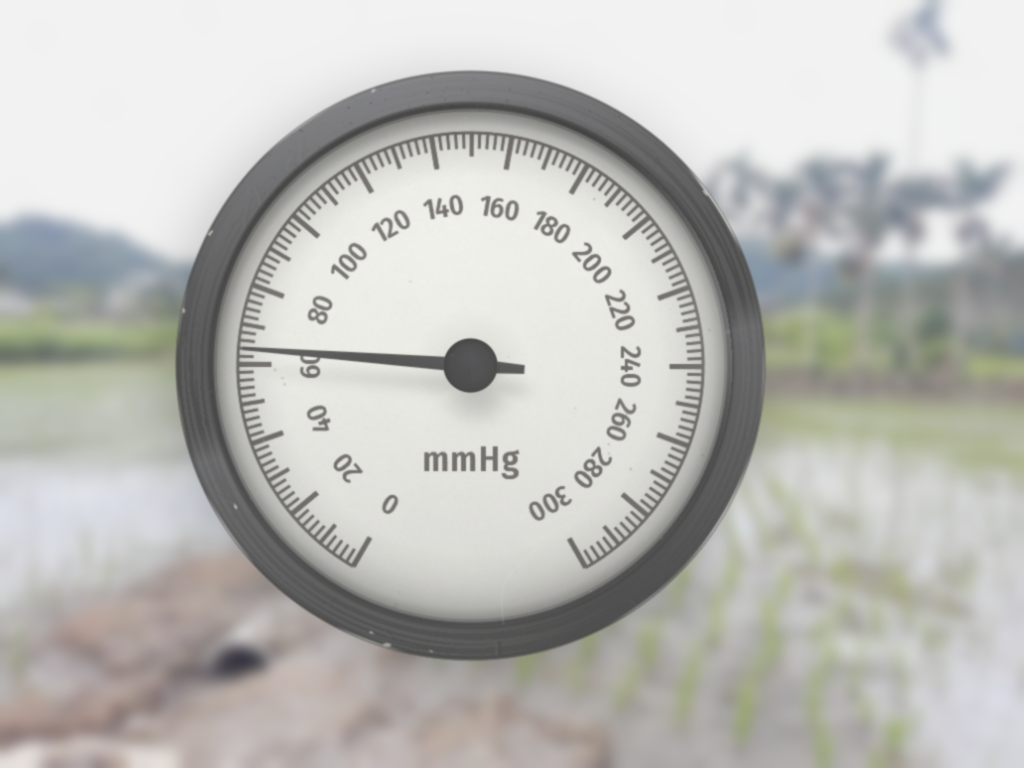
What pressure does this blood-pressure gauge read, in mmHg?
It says 64 mmHg
